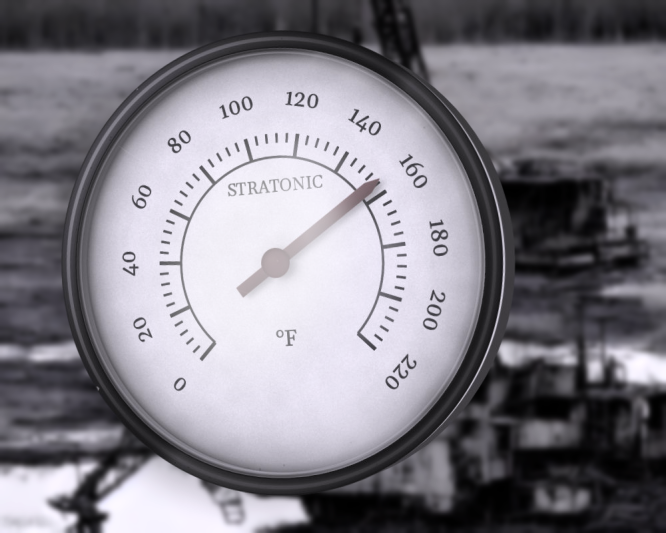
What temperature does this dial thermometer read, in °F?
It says 156 °F
